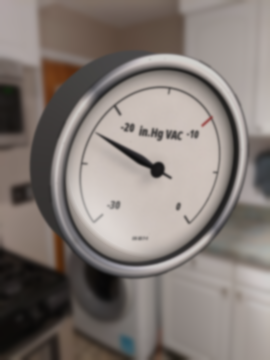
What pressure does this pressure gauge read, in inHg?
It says -22.5 inHg
